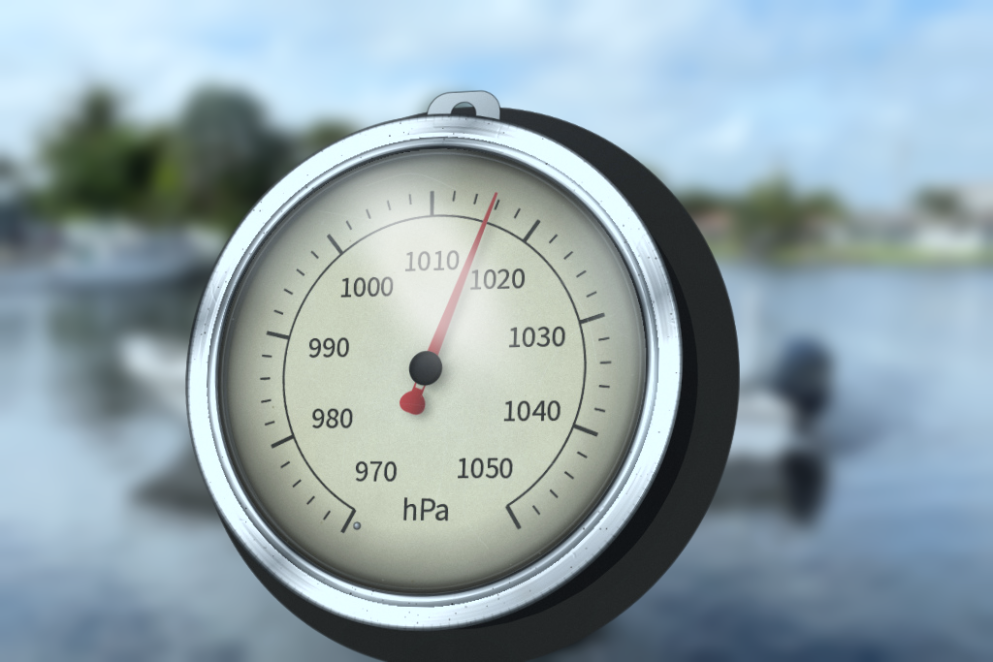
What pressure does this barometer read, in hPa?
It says 1016 hPa
